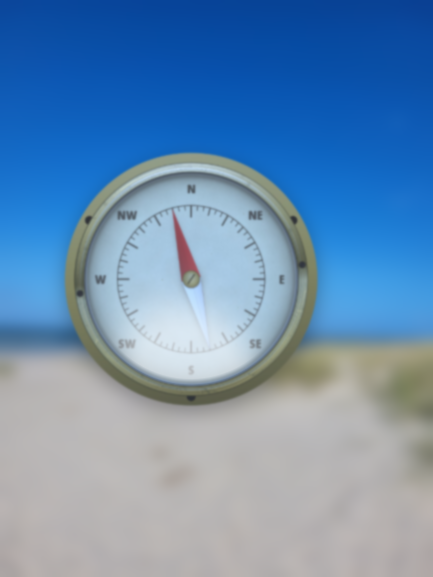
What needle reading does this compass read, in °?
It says 345 °
